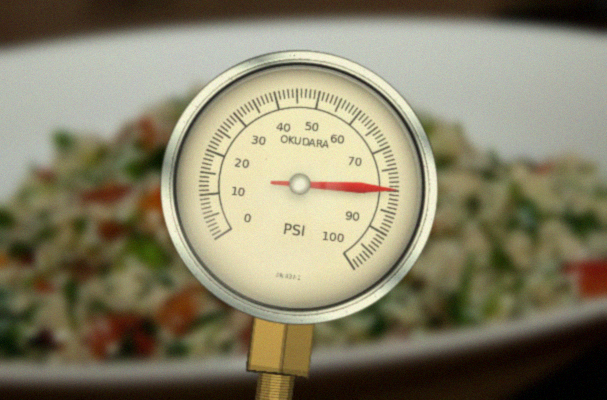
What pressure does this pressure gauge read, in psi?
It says 80 psi
